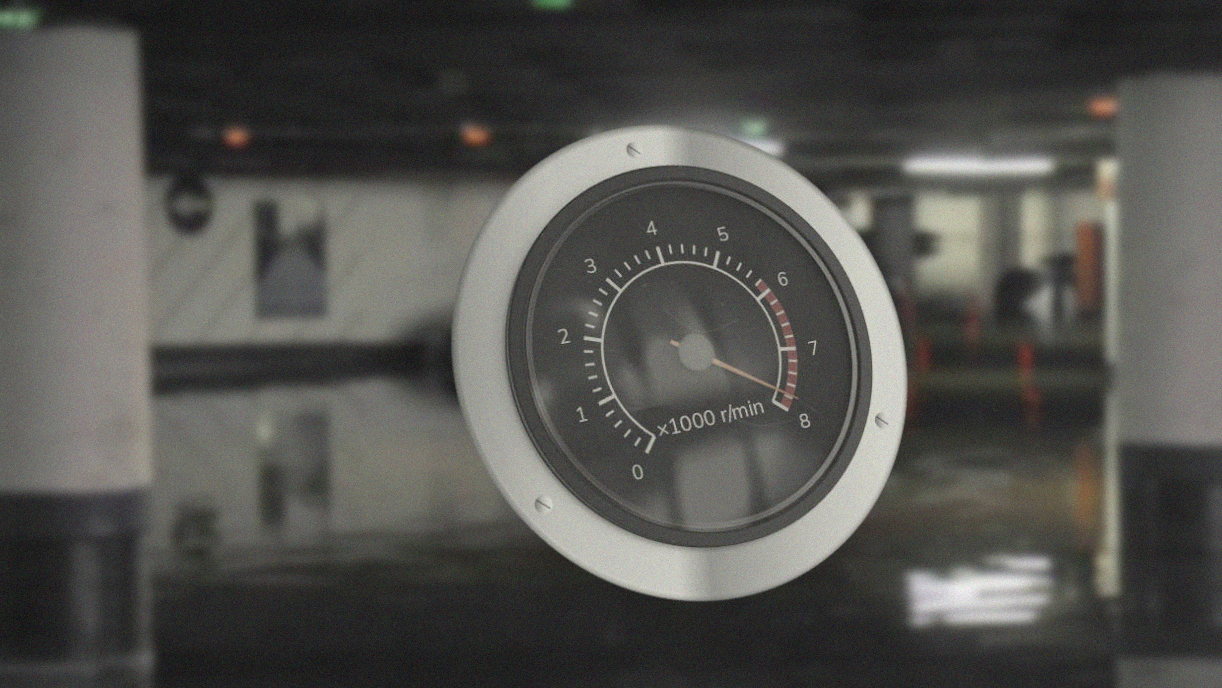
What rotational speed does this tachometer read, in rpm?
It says 7800 rpm
